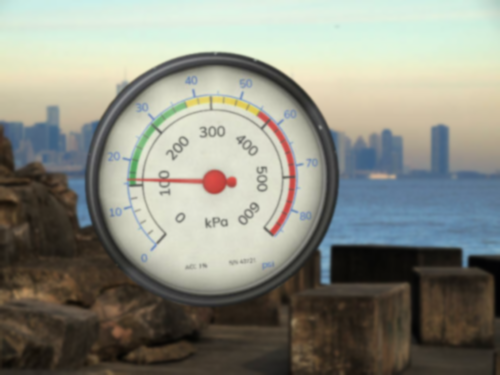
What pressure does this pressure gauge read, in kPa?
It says 110 kPa
